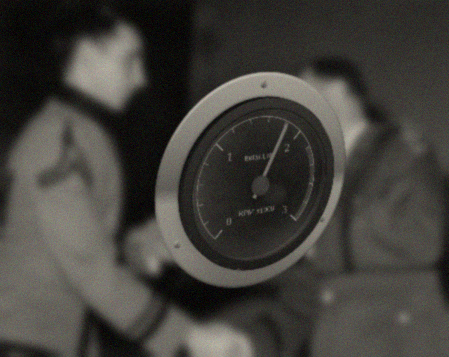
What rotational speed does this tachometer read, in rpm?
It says 1800 rpm
